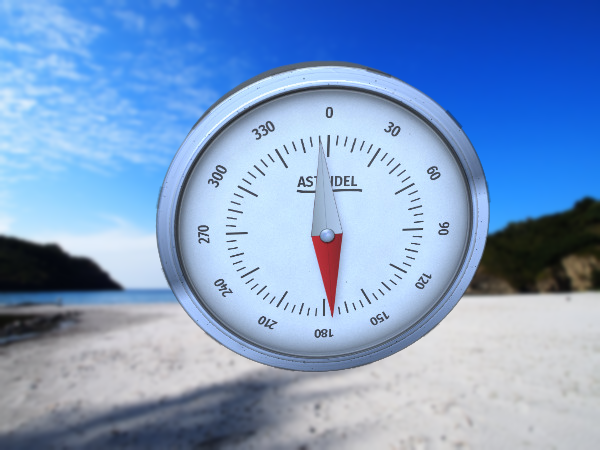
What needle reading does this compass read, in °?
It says 175 °
